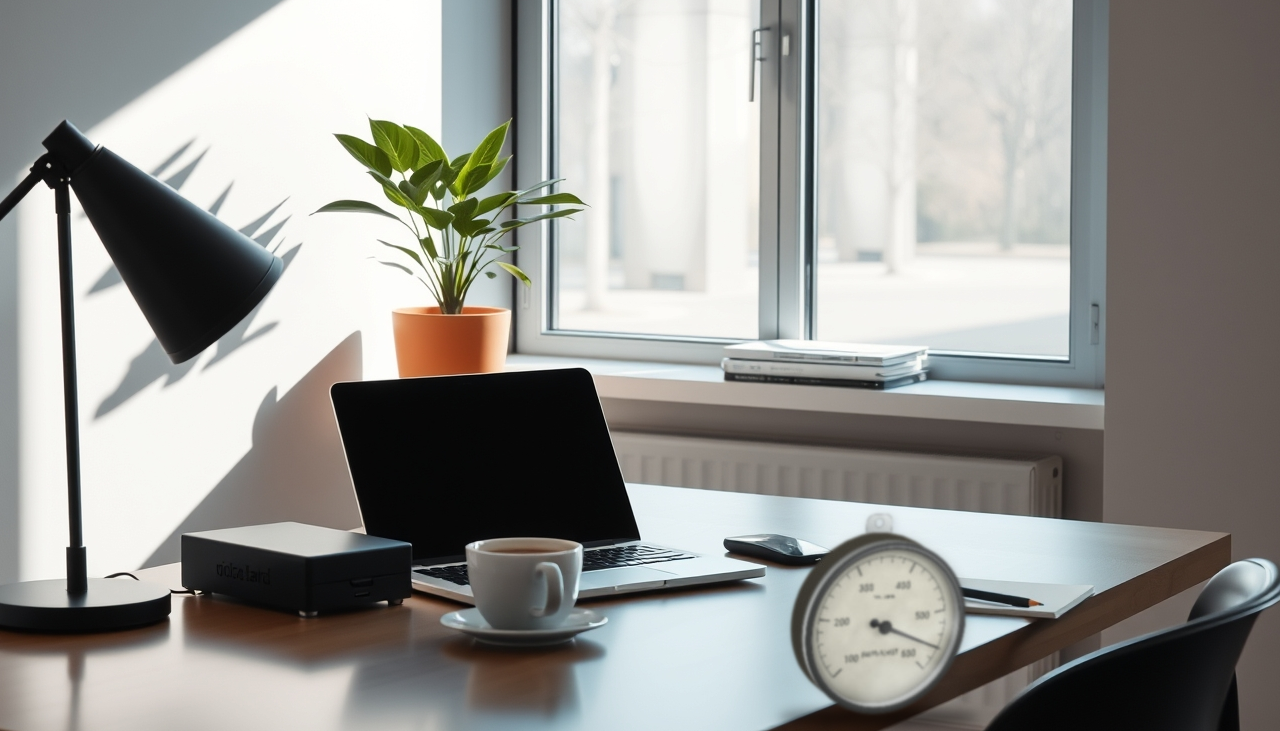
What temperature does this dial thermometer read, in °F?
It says 560 °F
